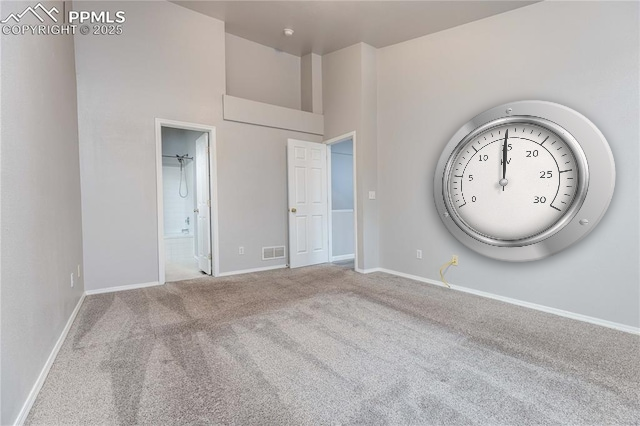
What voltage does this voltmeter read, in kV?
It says 15 kV
